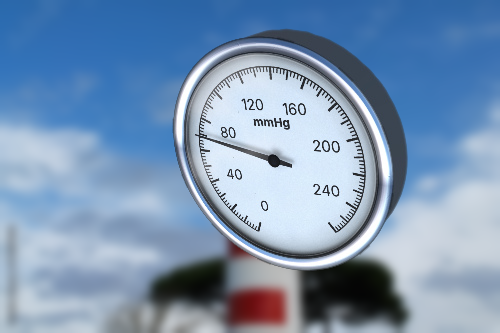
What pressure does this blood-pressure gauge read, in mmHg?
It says 70 mmHg
